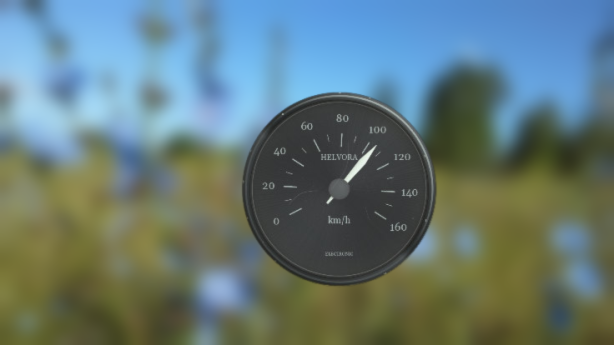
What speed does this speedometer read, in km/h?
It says 105 km/h
